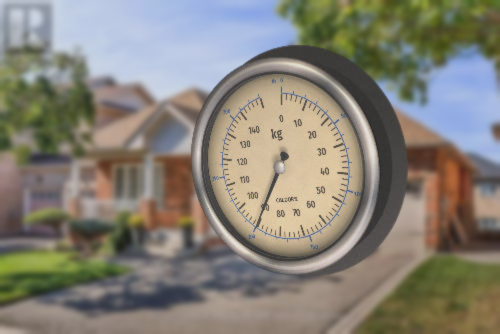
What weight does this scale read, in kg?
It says 90 kg
